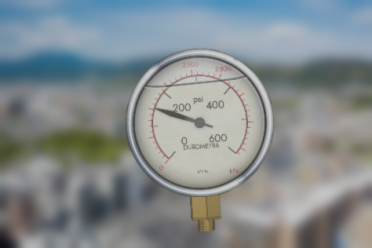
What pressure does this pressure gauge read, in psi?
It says 150 psi
